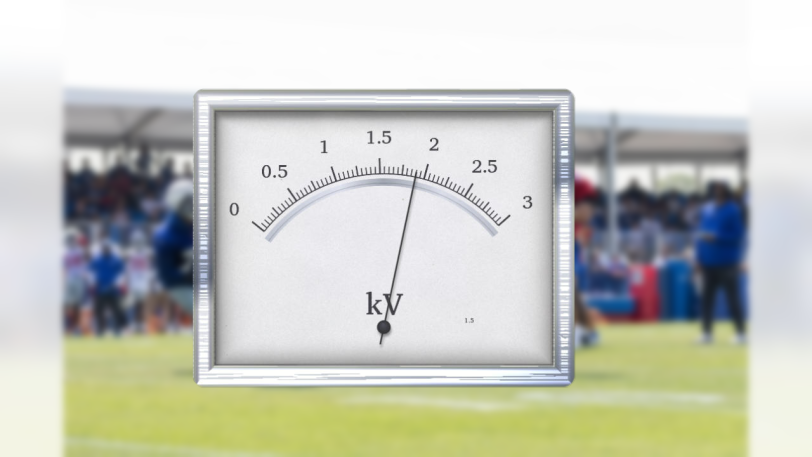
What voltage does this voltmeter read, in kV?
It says 1.9 kV
